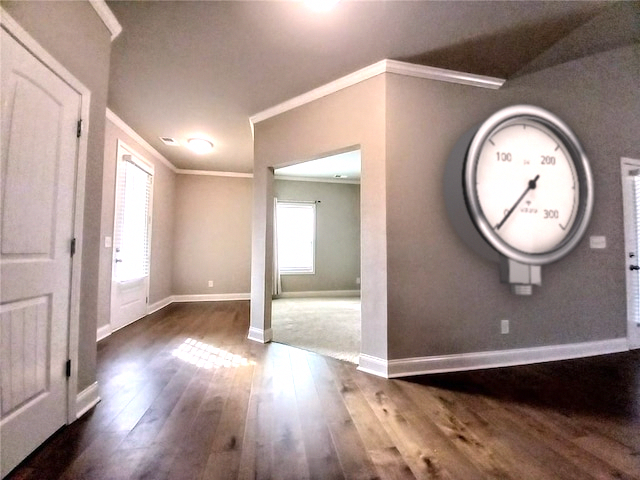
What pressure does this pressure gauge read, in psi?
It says 0 psi
